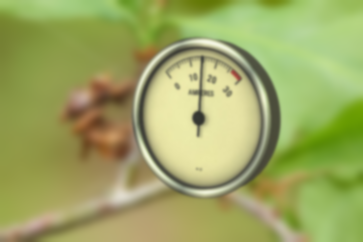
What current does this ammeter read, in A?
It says 15 A
